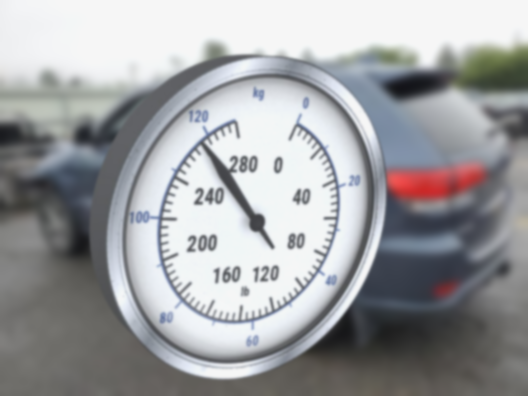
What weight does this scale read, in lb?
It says 260 lb
